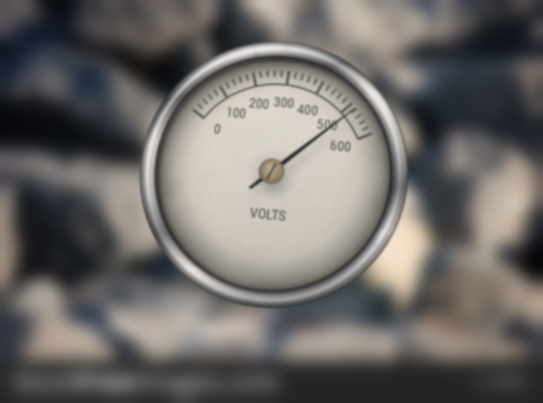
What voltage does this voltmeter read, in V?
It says 520 V
